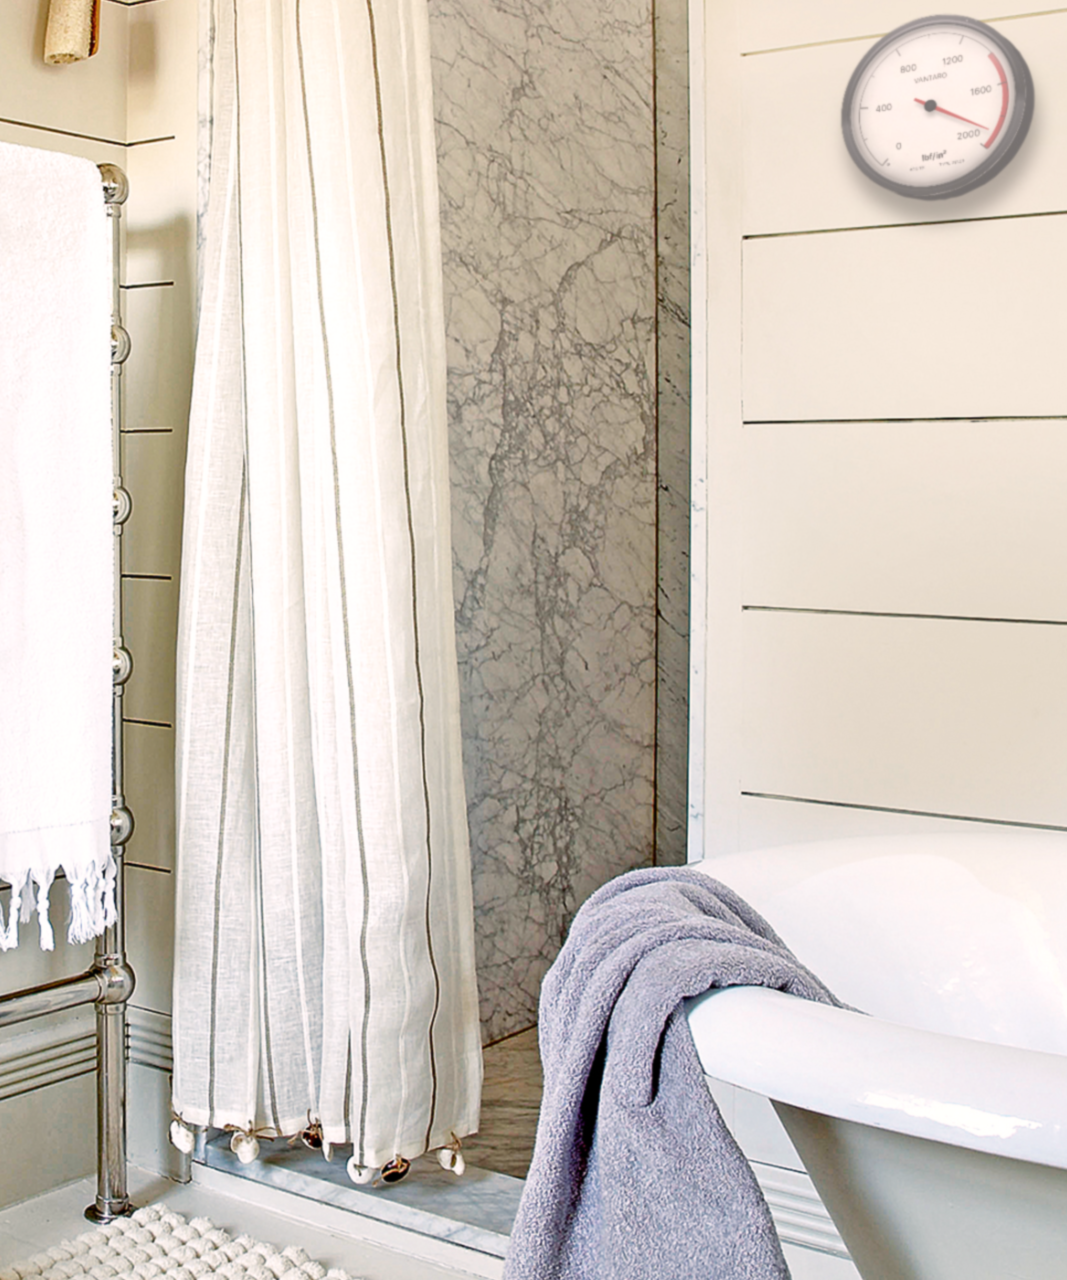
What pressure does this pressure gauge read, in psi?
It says 1900 psi
